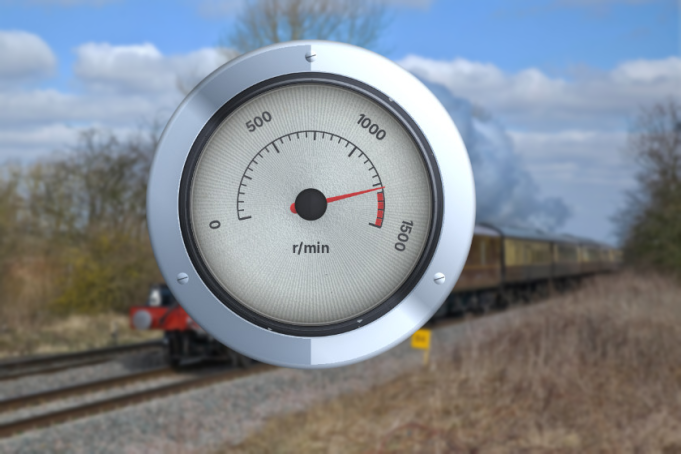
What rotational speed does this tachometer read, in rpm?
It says 1275 rpm
